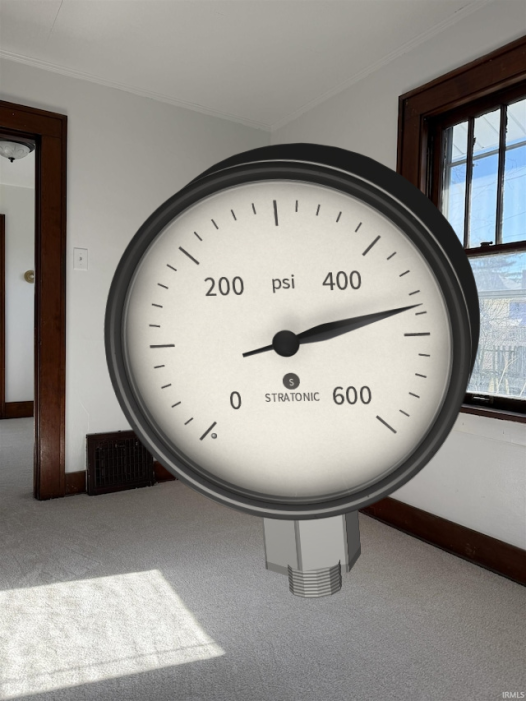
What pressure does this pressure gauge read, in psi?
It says 470 psi
